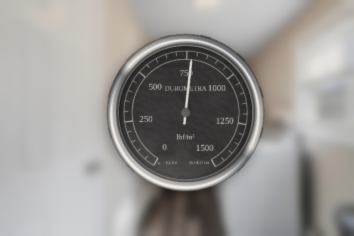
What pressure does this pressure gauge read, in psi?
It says 775 psi
